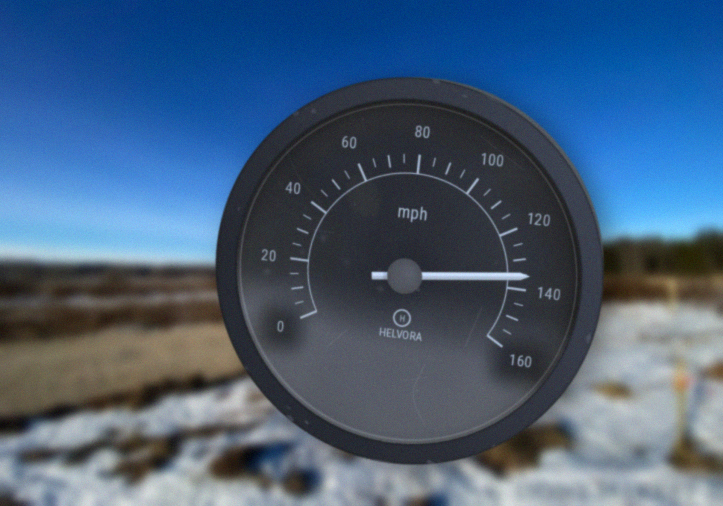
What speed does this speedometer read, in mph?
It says 135 mph
